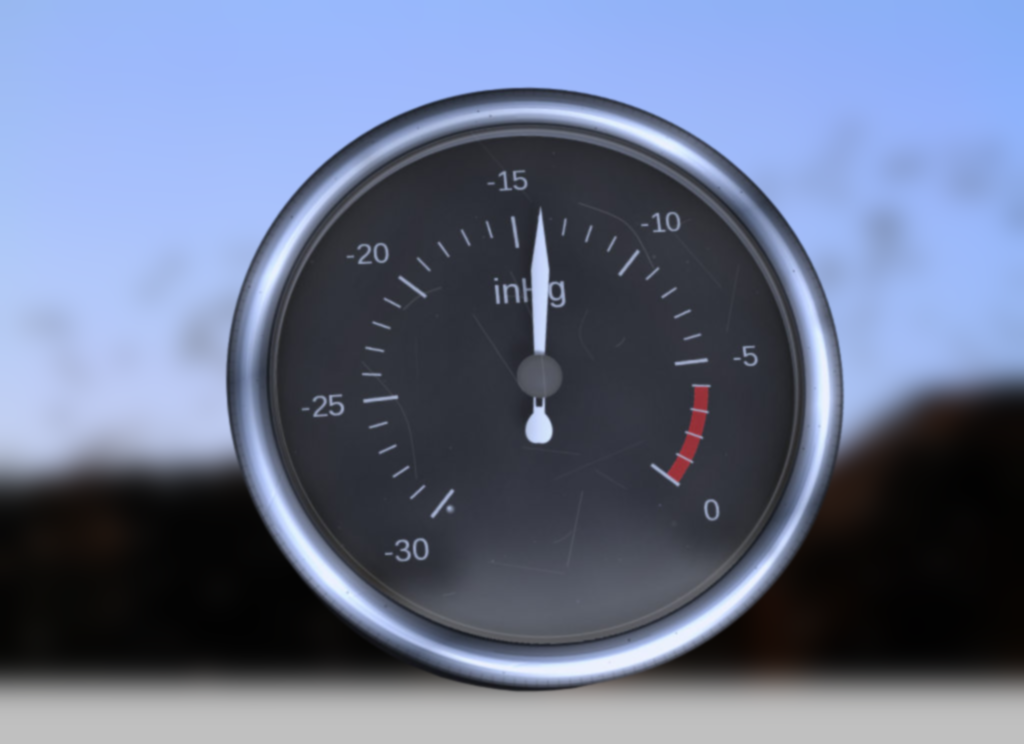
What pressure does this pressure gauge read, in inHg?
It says -14 inHg
